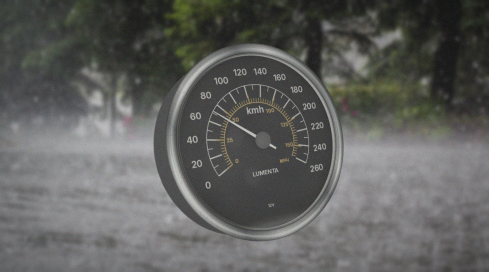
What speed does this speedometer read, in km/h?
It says 70 km/h
